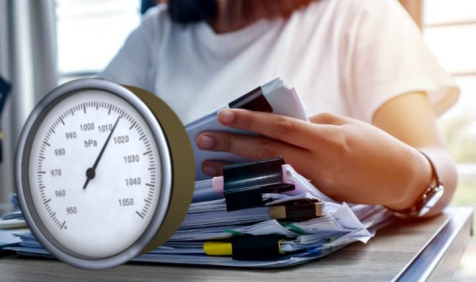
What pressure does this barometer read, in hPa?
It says 1015 hPa
